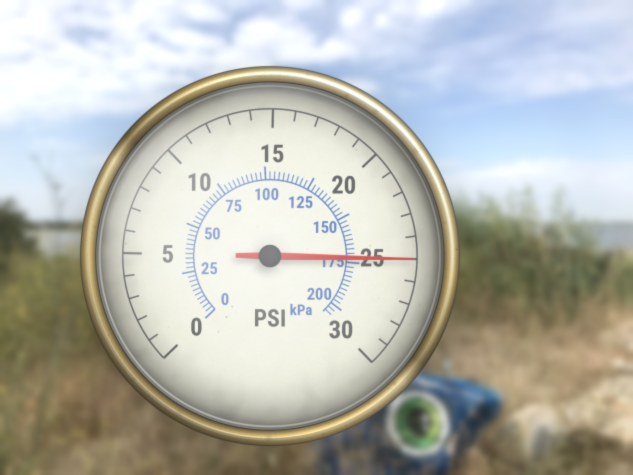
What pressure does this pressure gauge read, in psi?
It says 25 psi
